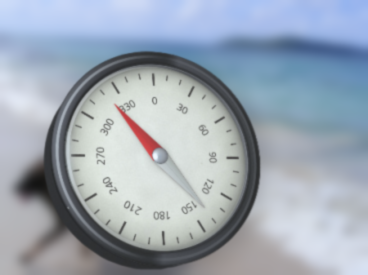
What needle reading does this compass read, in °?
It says 320 °
